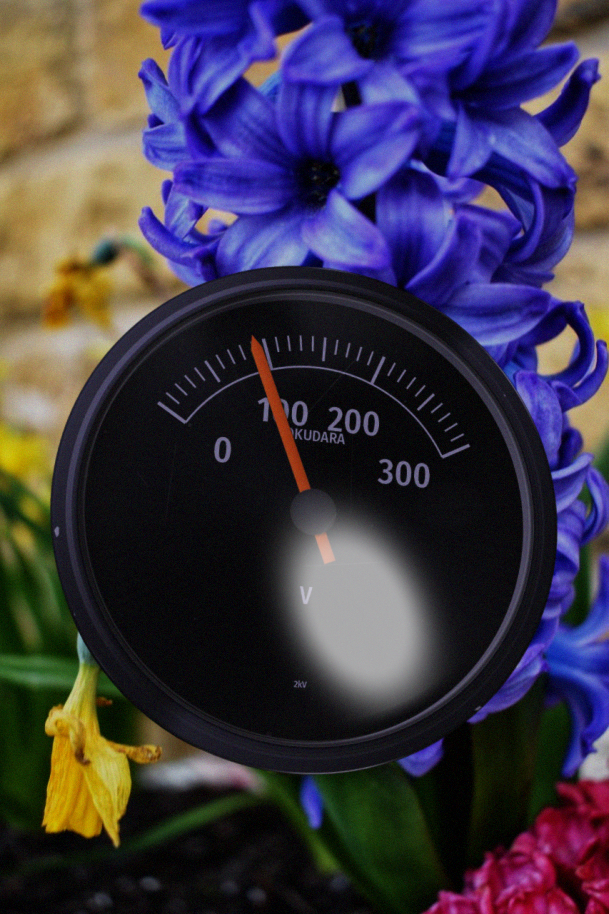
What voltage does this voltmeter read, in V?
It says 90 V
